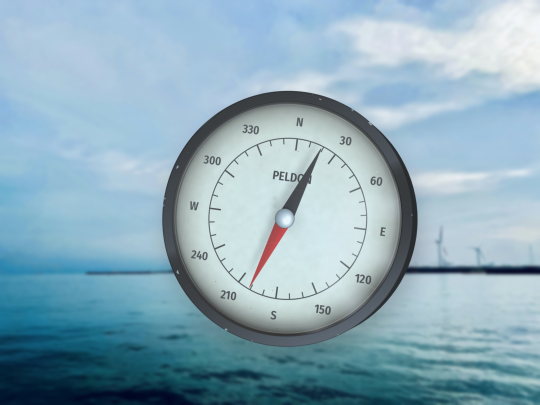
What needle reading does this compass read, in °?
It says 200 °
